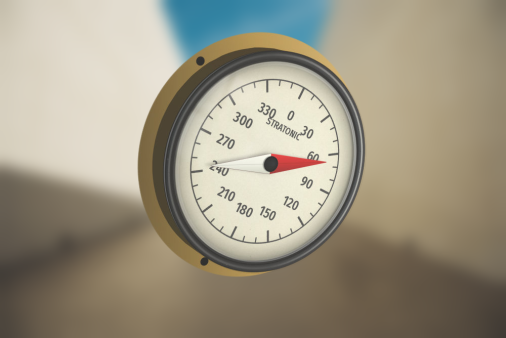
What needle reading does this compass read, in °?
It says 65 °
